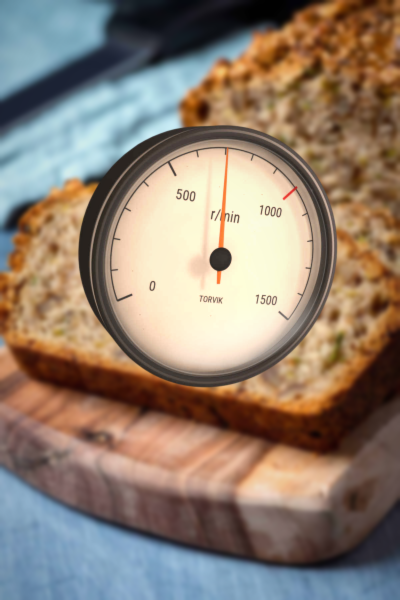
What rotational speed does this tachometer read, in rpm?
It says 700 rpm
